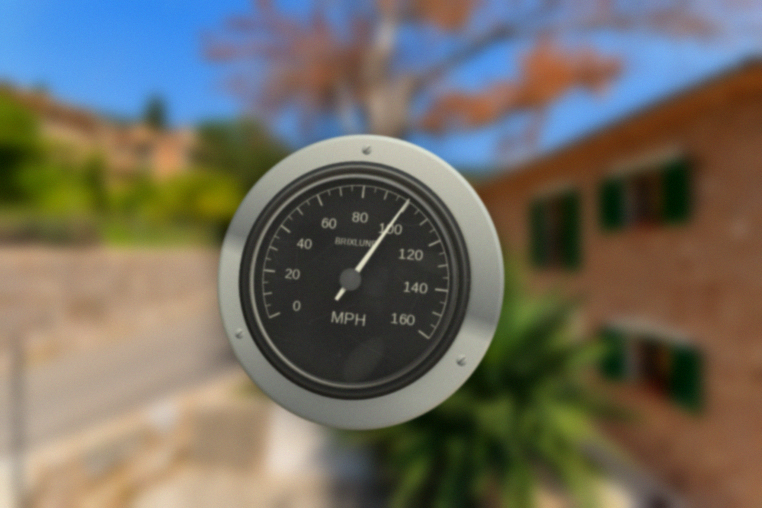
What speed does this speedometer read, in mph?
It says 100 mph
